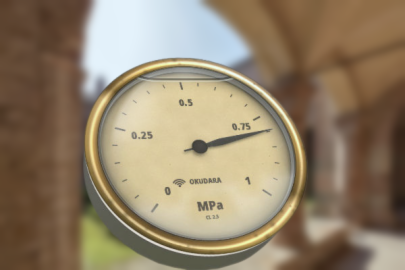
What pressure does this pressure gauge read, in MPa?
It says 0.8 MPa
